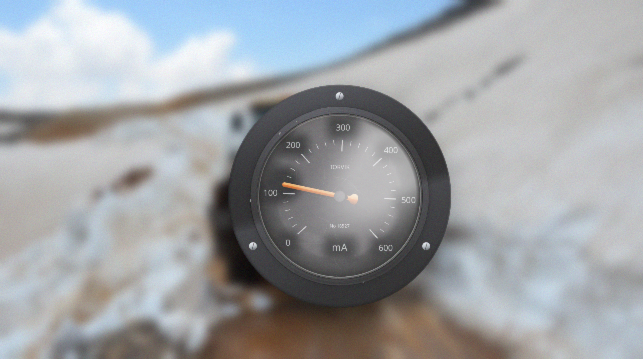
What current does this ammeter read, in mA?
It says 120 mA
